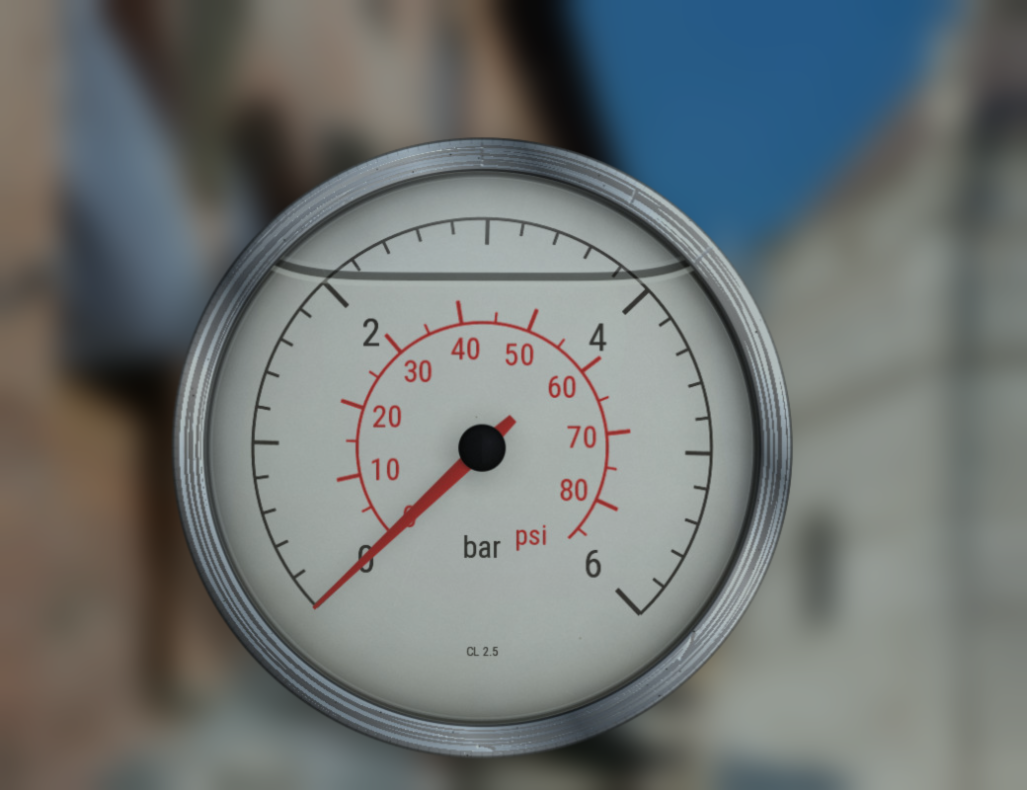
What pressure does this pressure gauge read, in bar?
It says 0 bar
